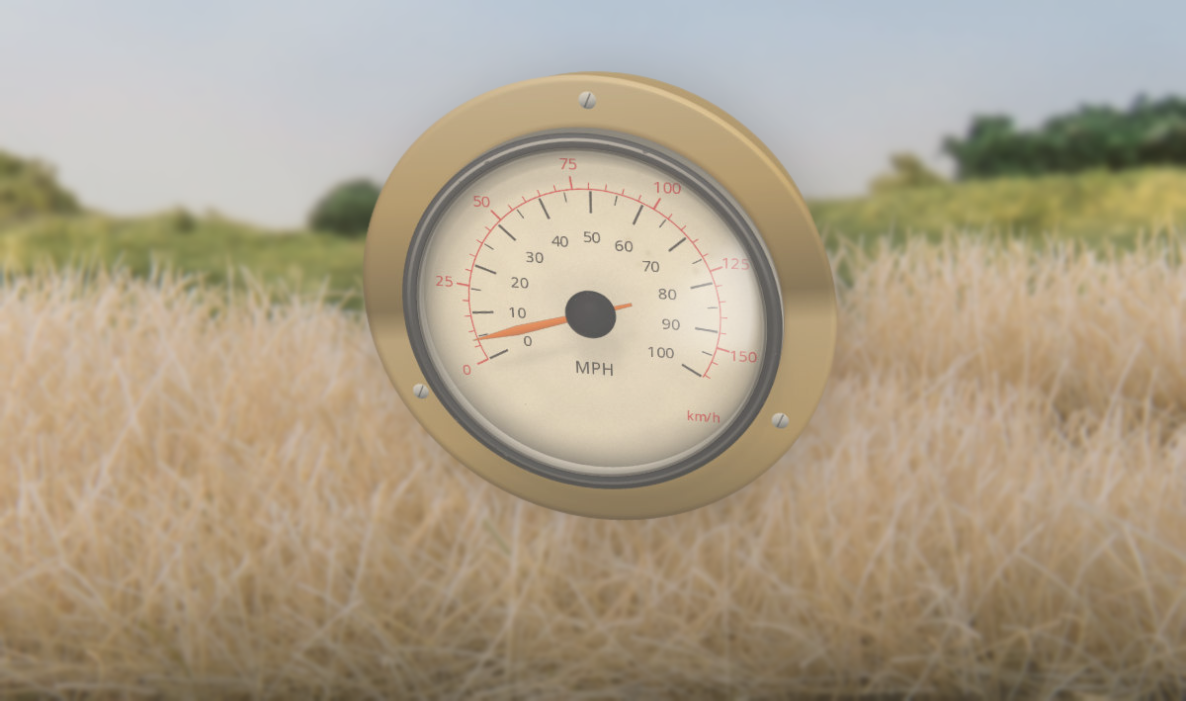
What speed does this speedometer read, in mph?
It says 5 mph
